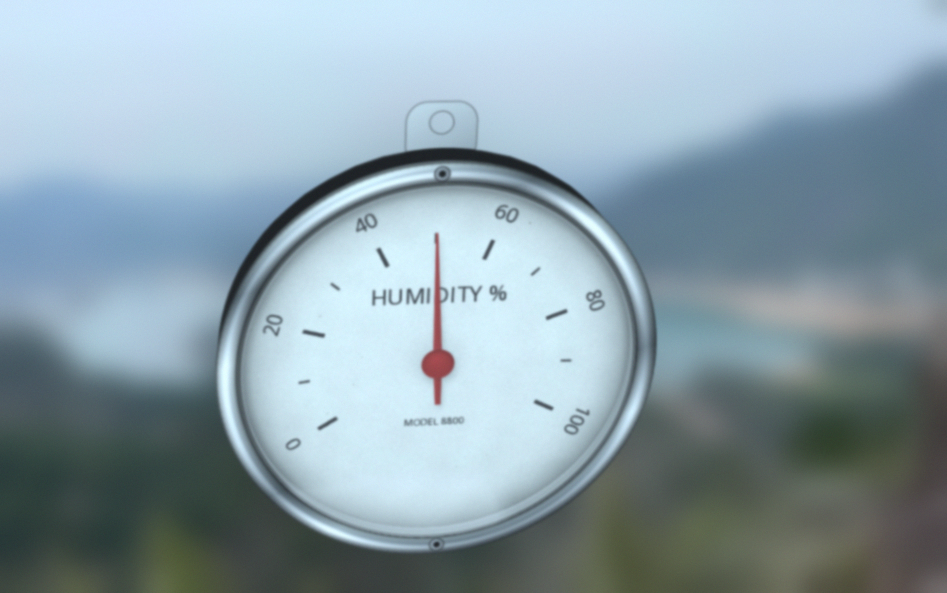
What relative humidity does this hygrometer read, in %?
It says 50 %
